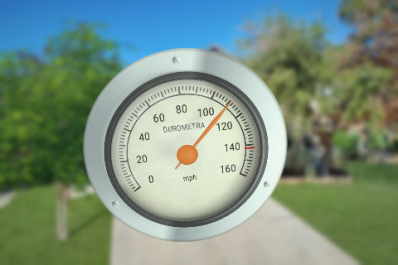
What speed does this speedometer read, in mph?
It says 110 mph
